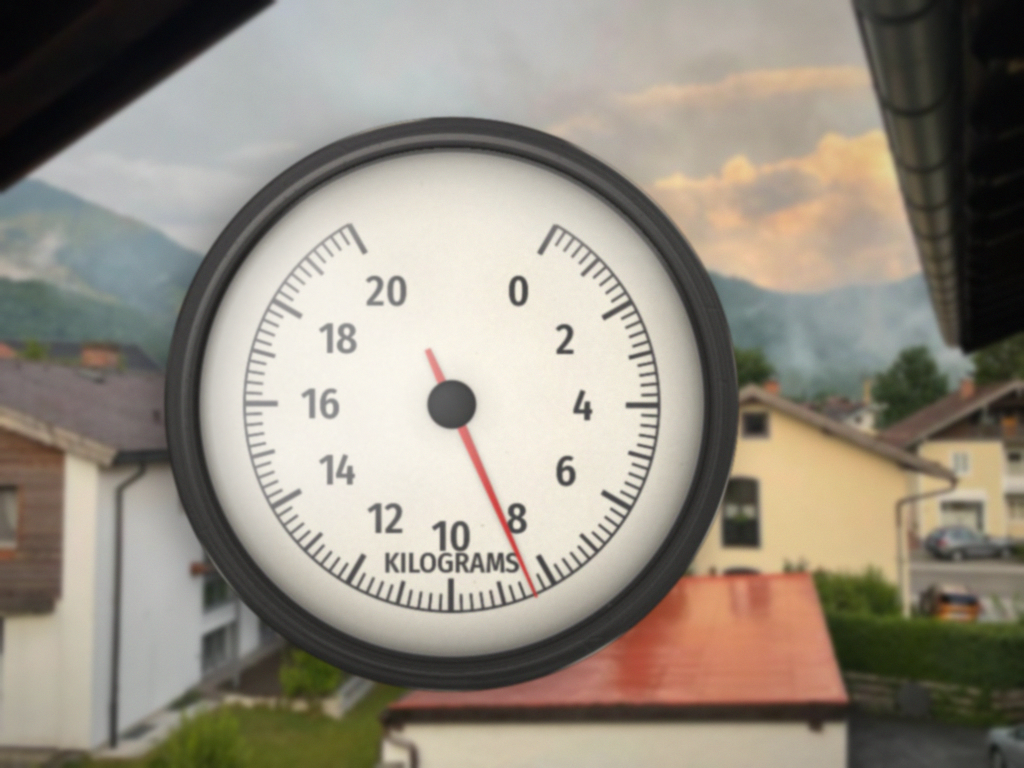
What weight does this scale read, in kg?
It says 8.4 kg
